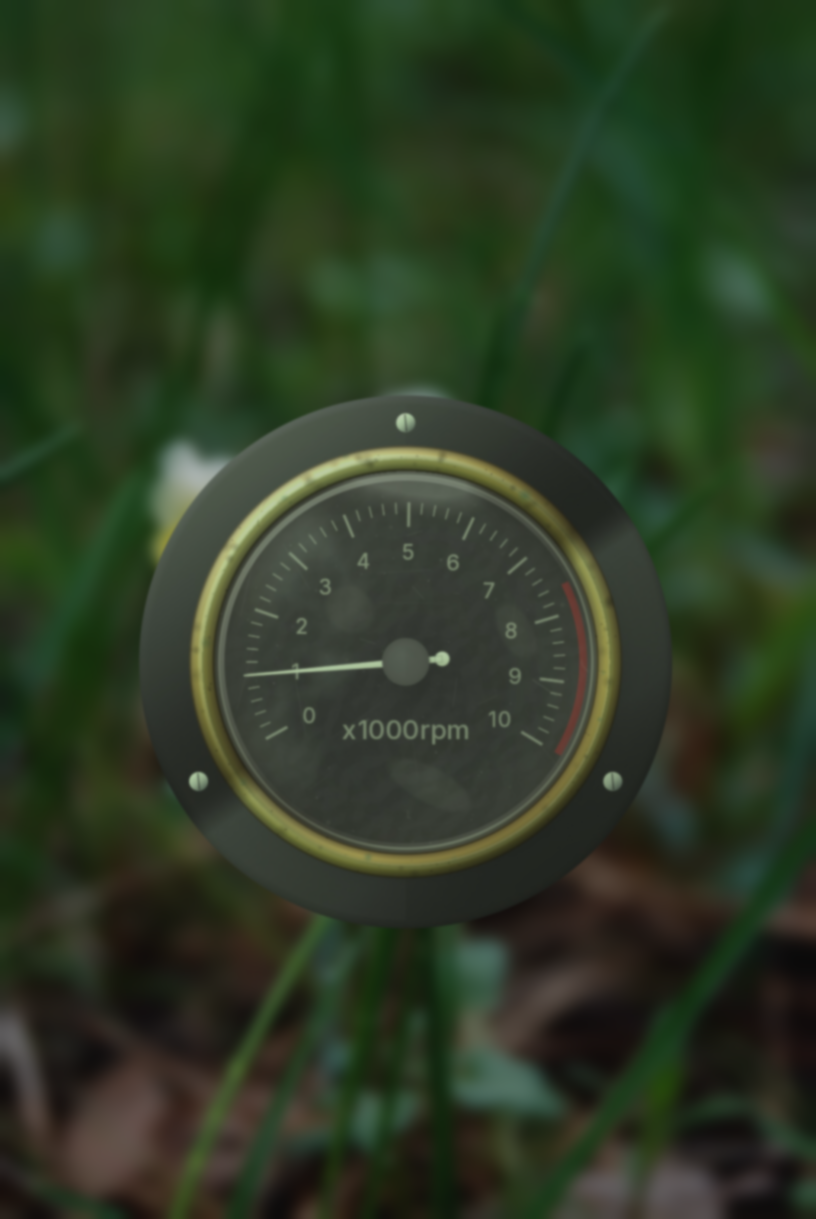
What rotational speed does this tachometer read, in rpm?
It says 1000 rpm
